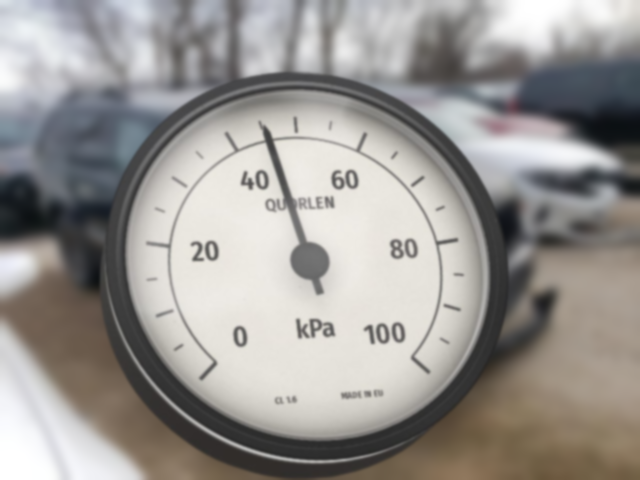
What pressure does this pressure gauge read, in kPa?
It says 45 kPa
